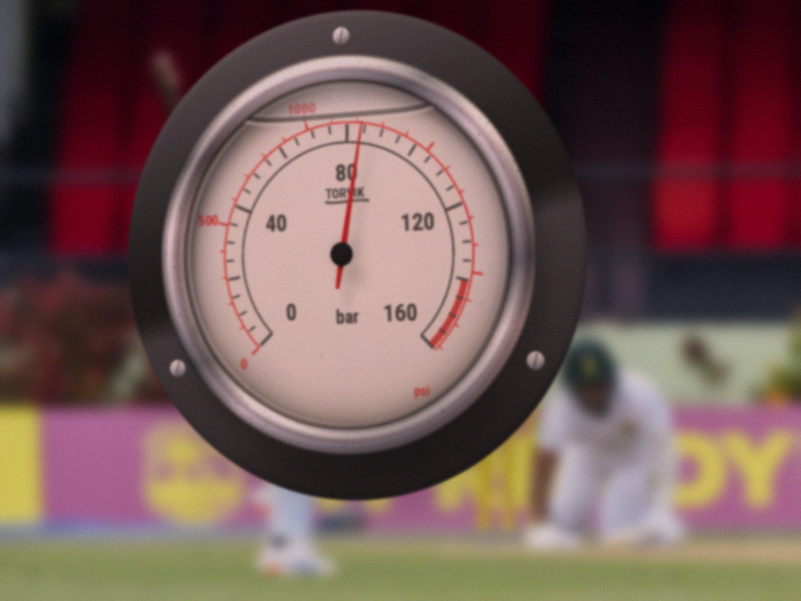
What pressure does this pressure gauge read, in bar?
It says 85 bar
